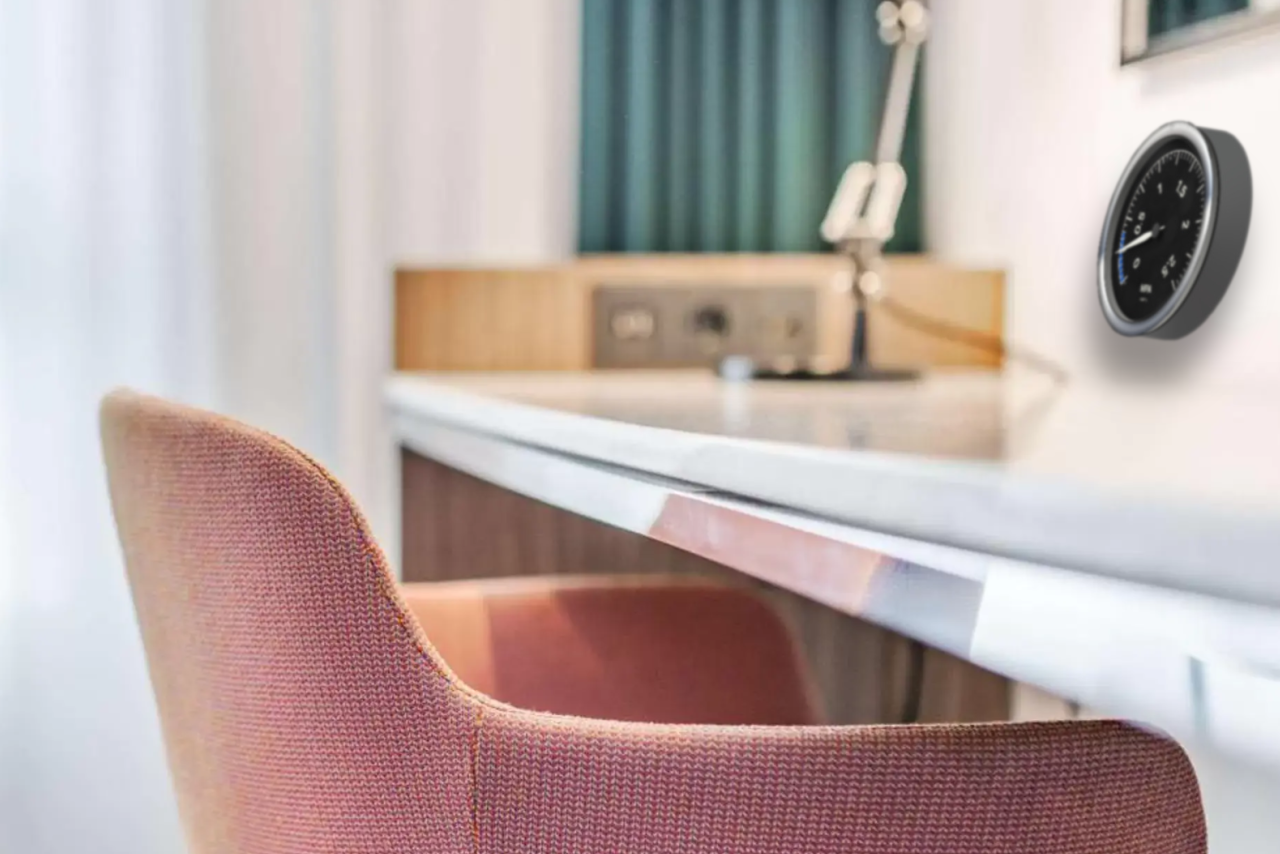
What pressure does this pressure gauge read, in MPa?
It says 0.25 MPa
